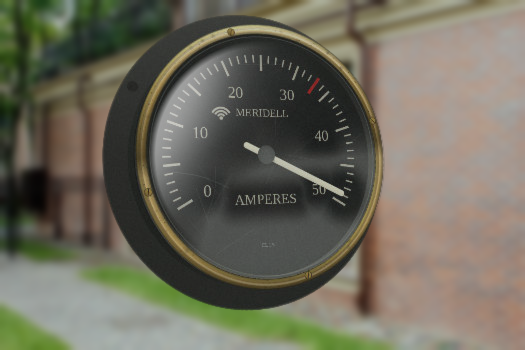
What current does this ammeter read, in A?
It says 49 A
